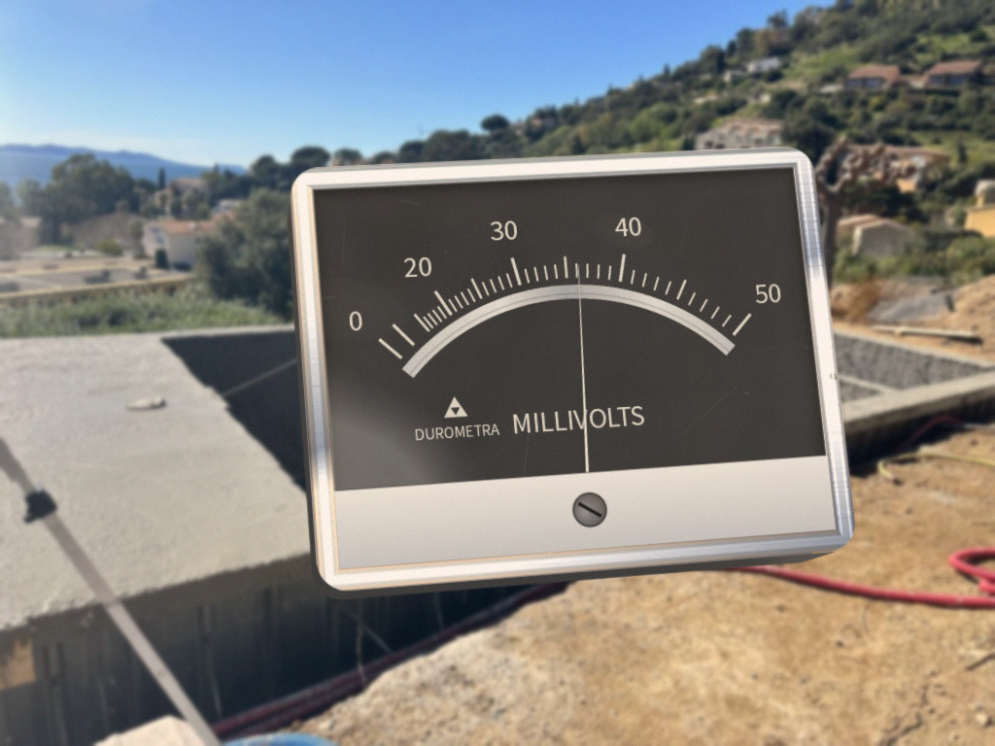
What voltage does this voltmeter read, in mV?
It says 36 mV
